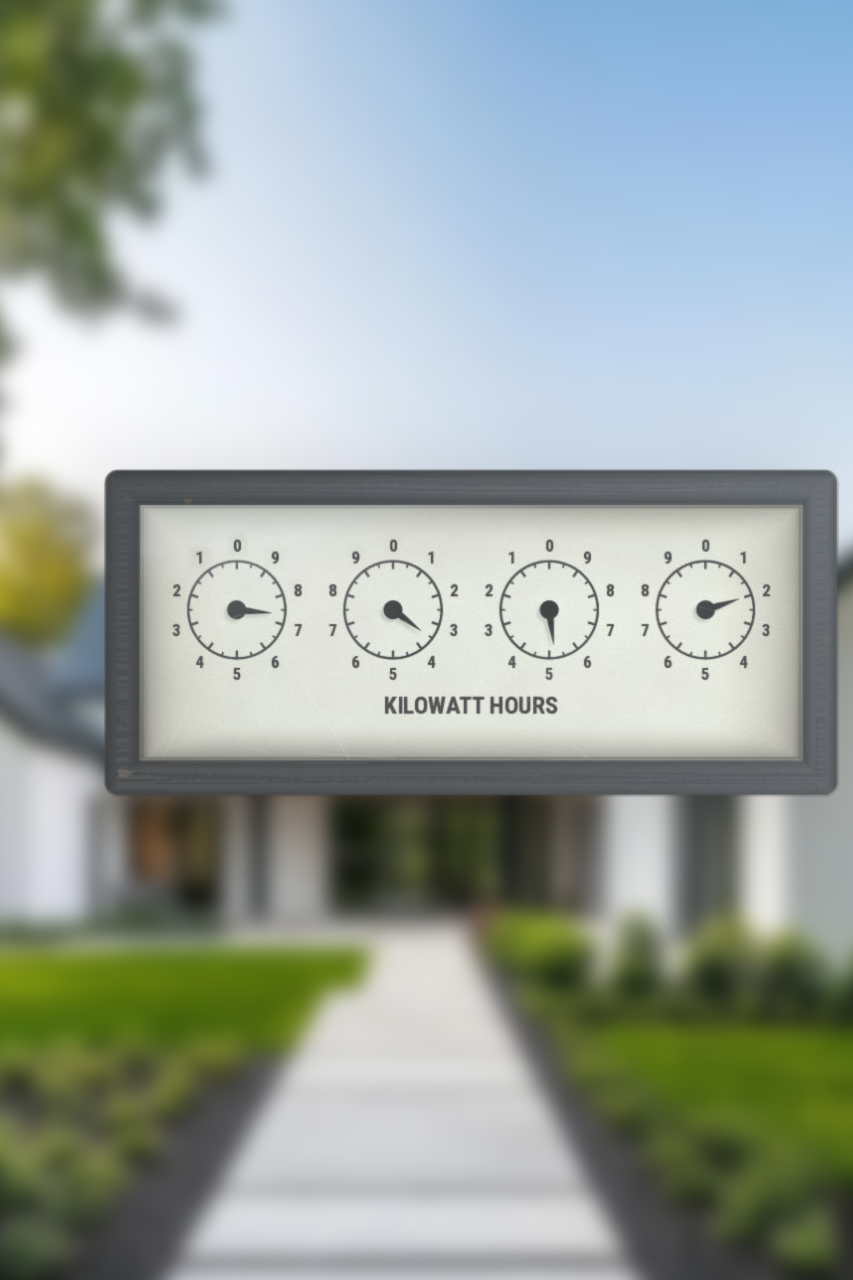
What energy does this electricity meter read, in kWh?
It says 7352 kWh
